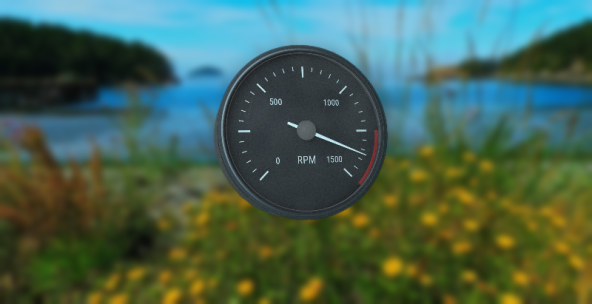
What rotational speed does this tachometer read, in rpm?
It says 1375 rpm
